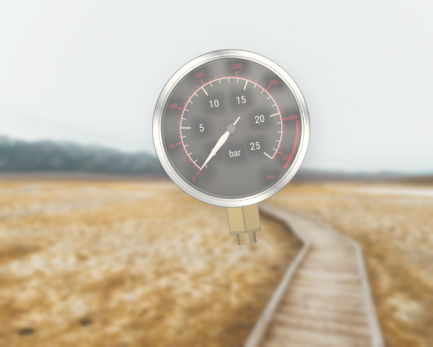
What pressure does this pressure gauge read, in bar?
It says 0 bar
